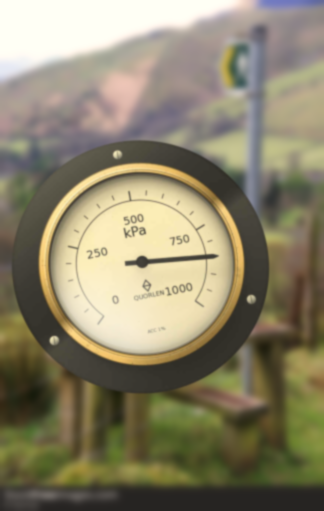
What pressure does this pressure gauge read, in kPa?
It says 850 kPa
